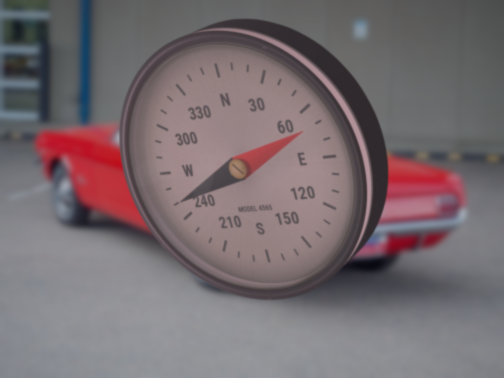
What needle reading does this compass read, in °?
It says 70 °
